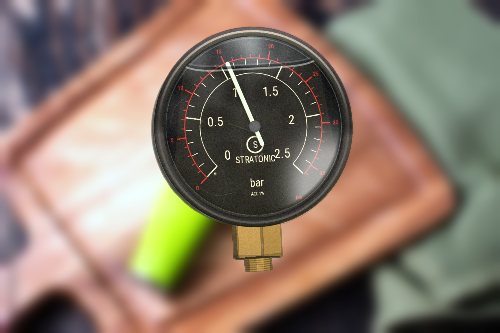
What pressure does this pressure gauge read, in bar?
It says 1.05 bar
